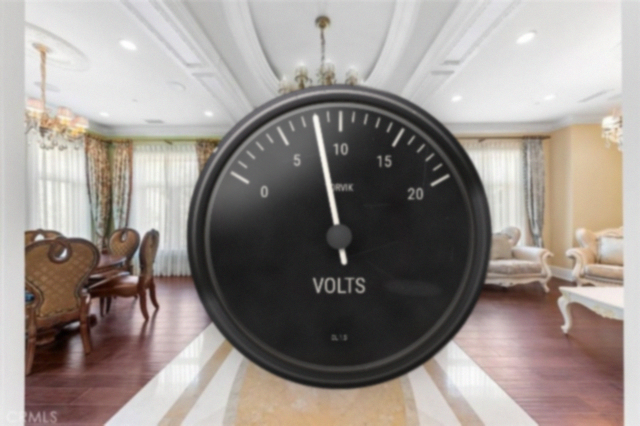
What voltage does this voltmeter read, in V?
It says 8 V
